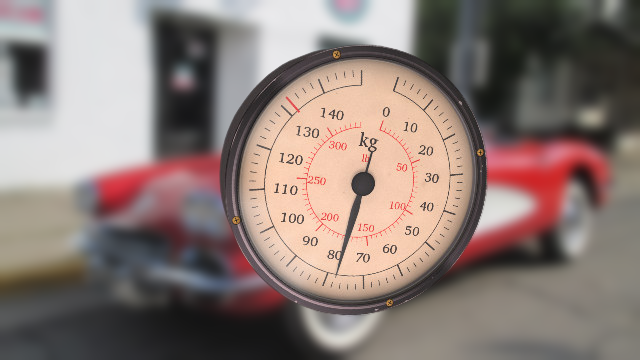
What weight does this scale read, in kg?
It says 78 kg
